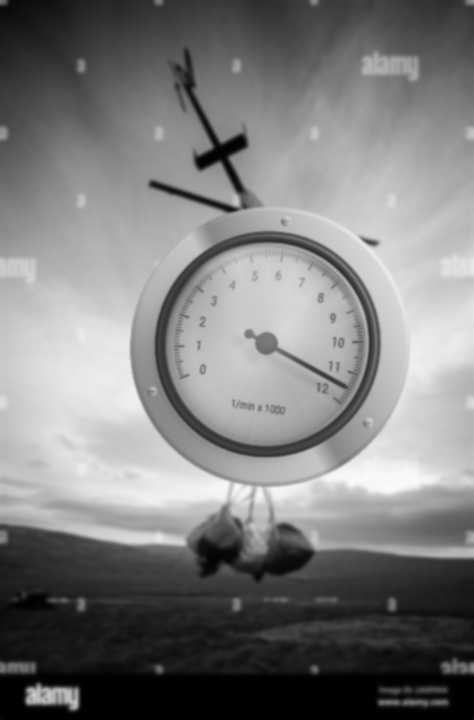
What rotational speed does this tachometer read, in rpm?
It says 11500 rpm
